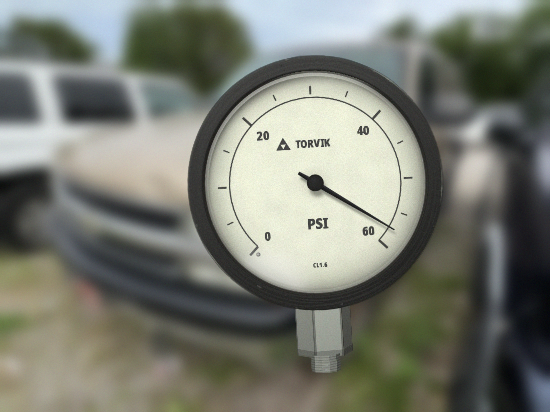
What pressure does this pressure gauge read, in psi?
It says 57.5 psi
